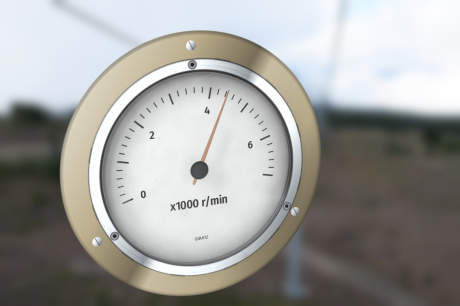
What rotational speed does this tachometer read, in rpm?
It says 4400 rpm
